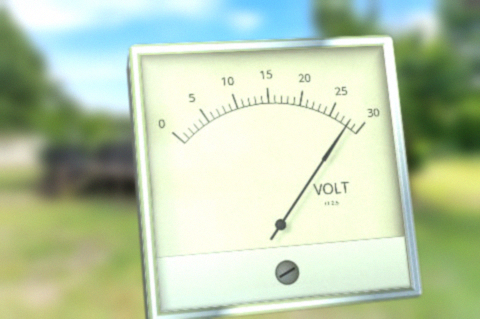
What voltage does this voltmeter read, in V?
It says 28 V
